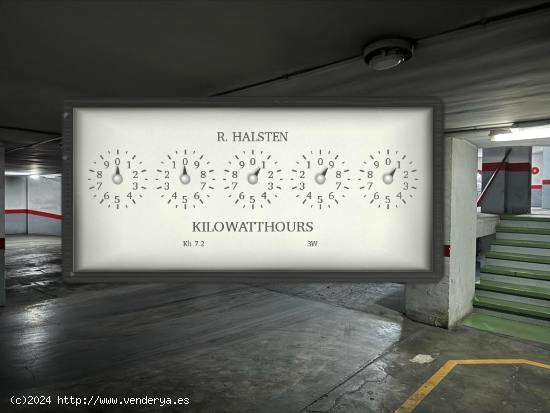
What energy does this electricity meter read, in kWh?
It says 91 kWh
